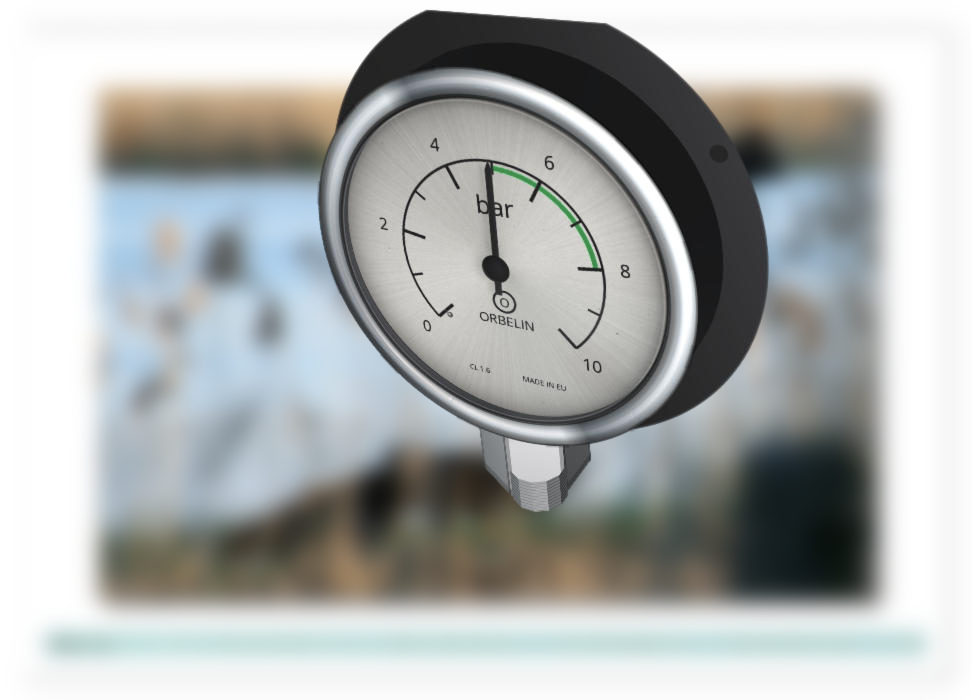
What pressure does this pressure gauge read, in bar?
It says 5 bar
